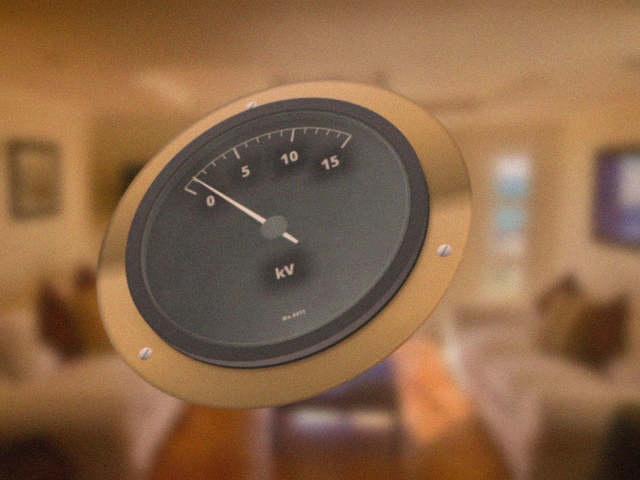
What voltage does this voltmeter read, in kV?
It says 1 kV
